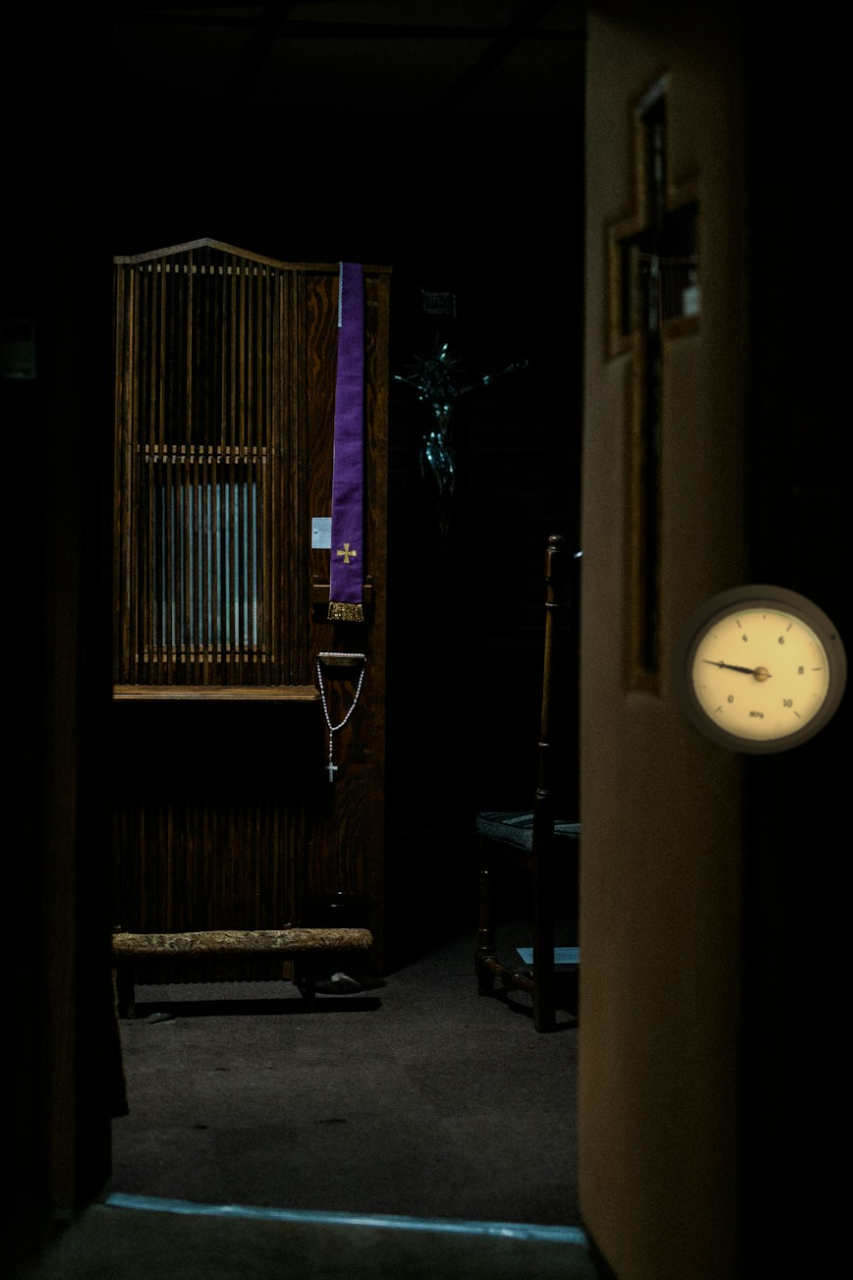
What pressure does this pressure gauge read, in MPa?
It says 2 MPa
